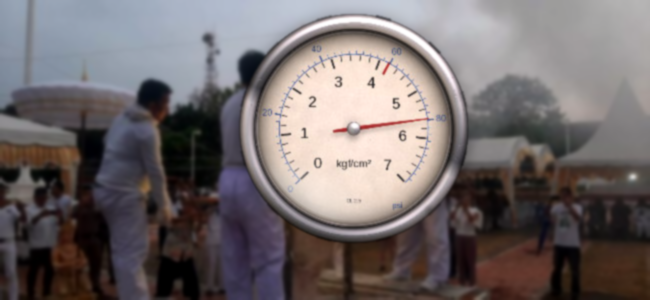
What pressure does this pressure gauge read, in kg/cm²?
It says 5.6 kg/cm²
